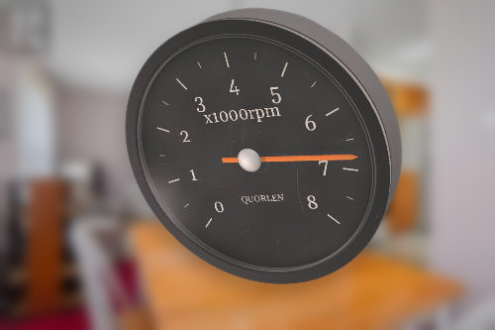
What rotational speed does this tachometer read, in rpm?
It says 6750 rpm
